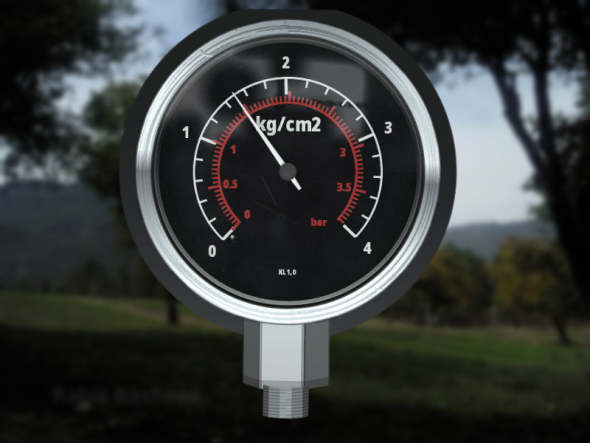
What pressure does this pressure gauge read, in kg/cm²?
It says 1.5 kg/cm²
